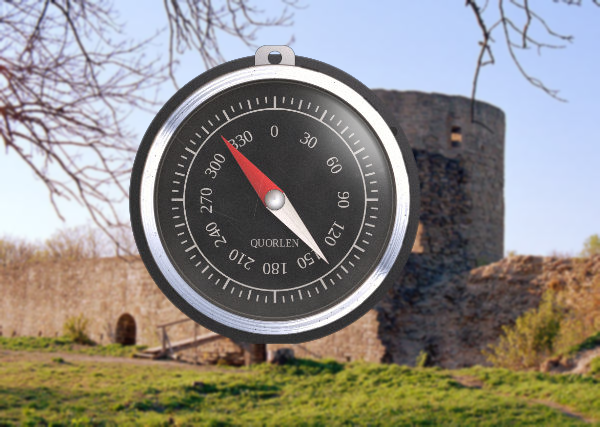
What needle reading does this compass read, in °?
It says 320 °
